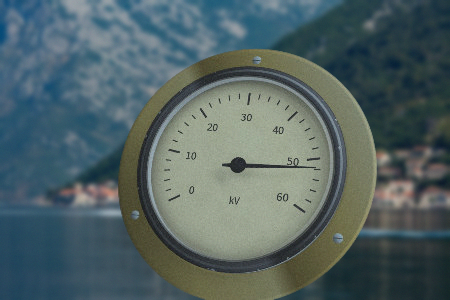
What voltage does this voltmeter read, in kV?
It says 52 kV
